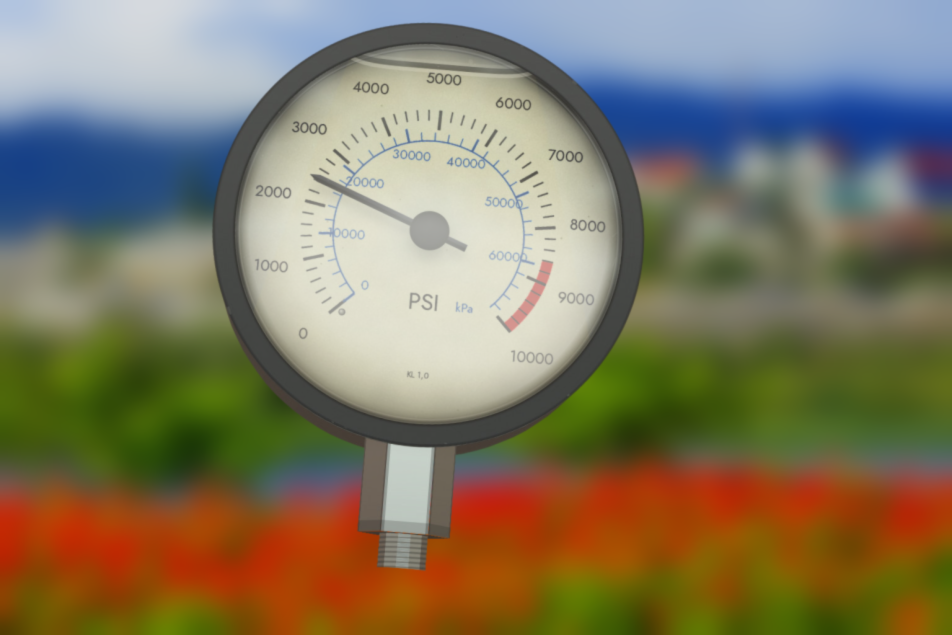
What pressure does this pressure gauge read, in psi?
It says 2400 psi
